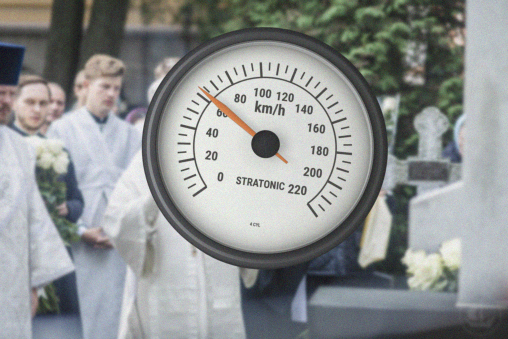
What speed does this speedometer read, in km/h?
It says 62.5 km/h
